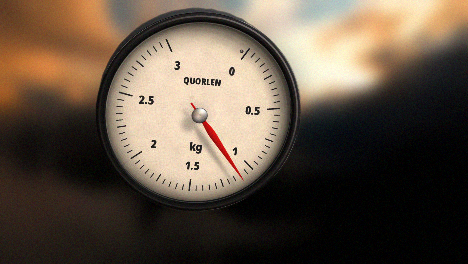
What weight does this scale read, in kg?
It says 1.1 kg
